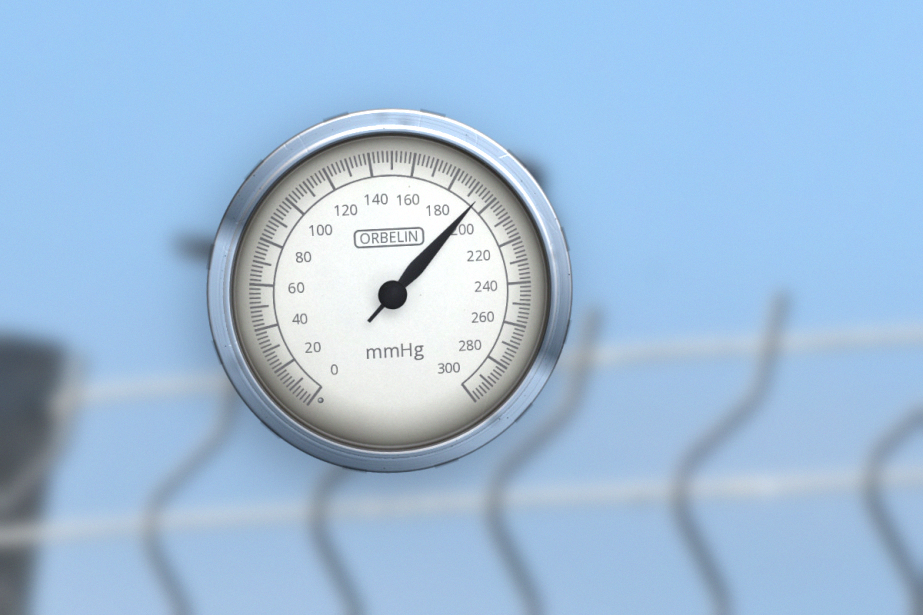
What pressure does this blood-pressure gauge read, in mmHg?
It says 194 mmHg
